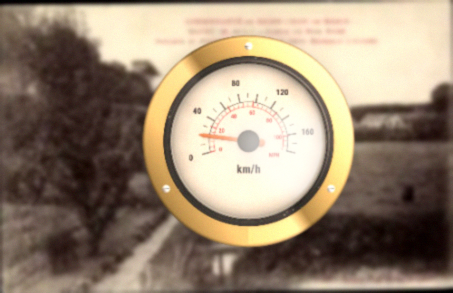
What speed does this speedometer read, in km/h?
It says 20 km/h
